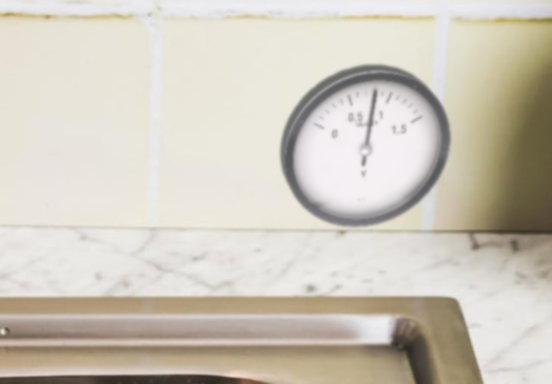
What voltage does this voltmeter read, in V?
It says 0.8 V
